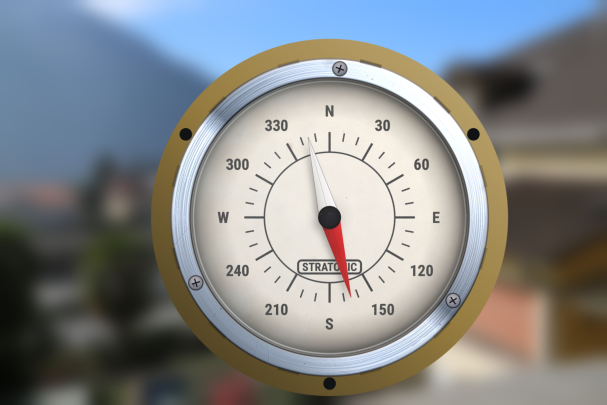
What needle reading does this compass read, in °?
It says 165 °
